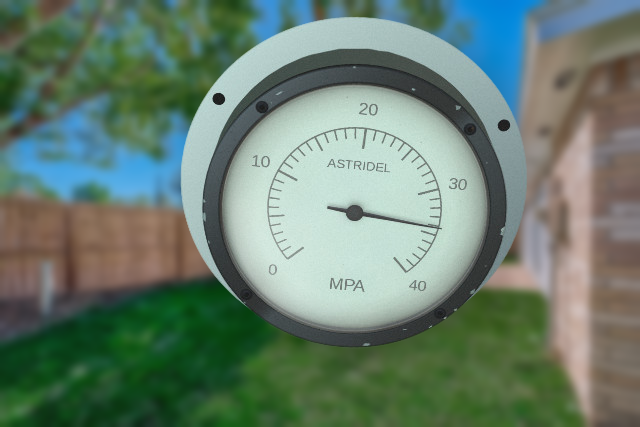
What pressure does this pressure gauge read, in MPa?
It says 34 MPa
